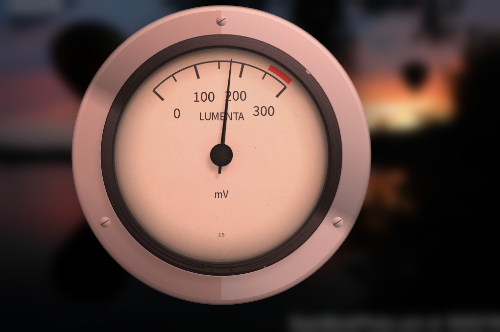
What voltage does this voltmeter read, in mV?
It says 175 mV
